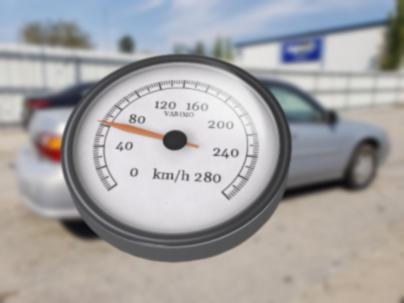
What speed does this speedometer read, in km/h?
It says 60 km/h
